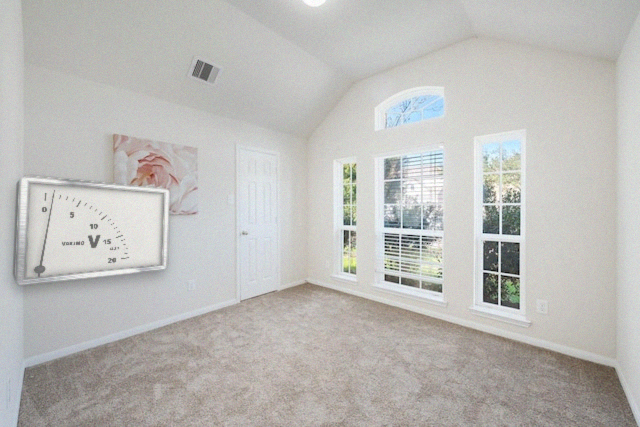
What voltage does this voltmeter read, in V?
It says 1 V
